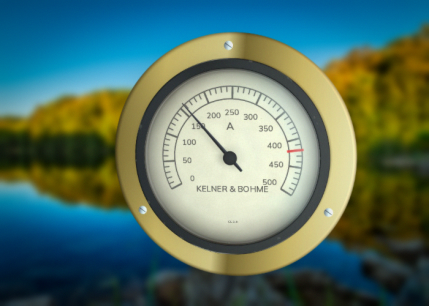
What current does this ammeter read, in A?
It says 160 A
